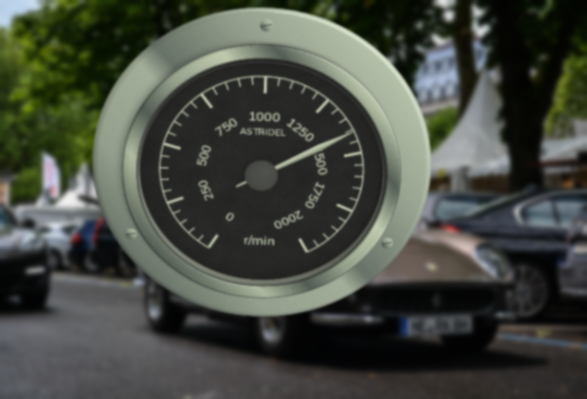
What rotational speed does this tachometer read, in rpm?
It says 1400 rpm
